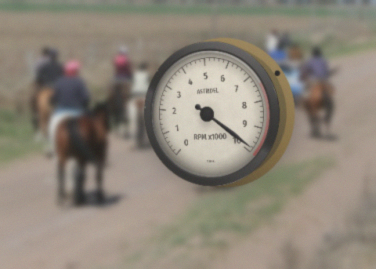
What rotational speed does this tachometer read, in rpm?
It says 9800 rpm
